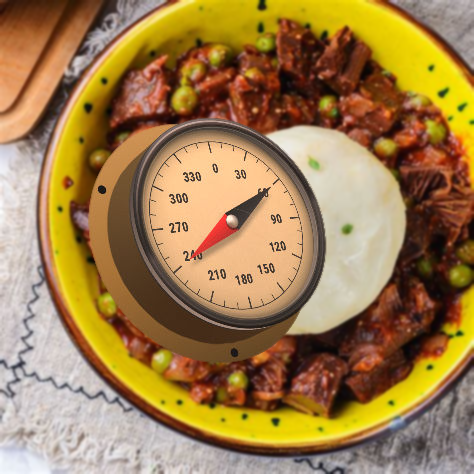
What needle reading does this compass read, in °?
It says 240 °
